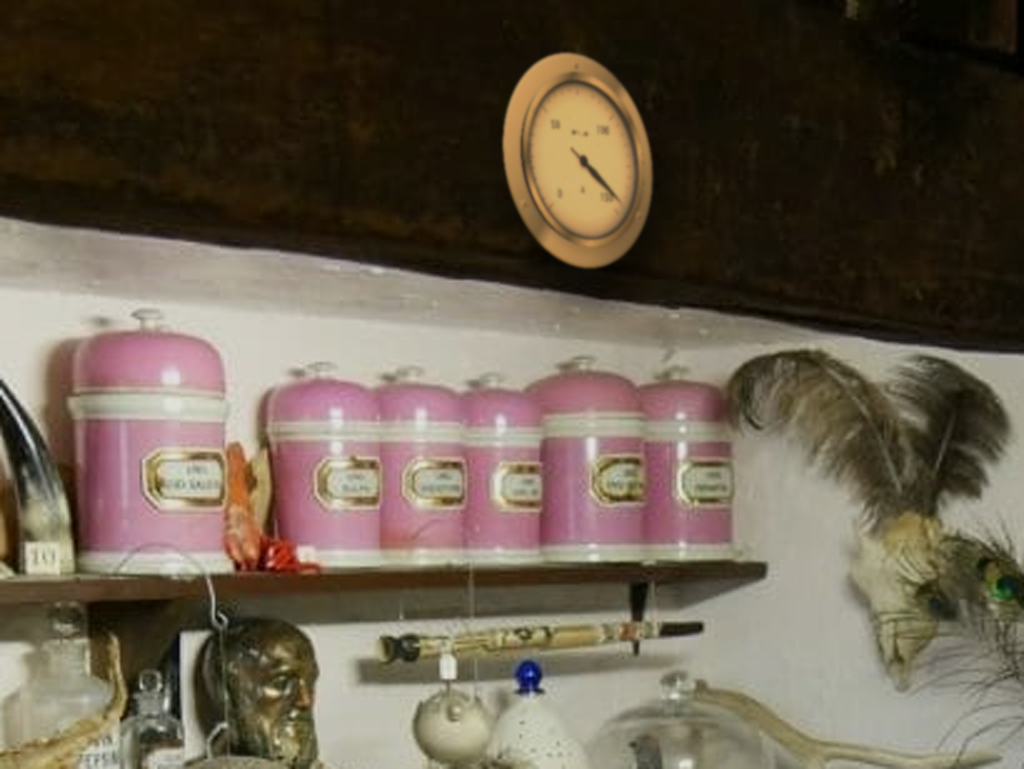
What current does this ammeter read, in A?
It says 145 A
